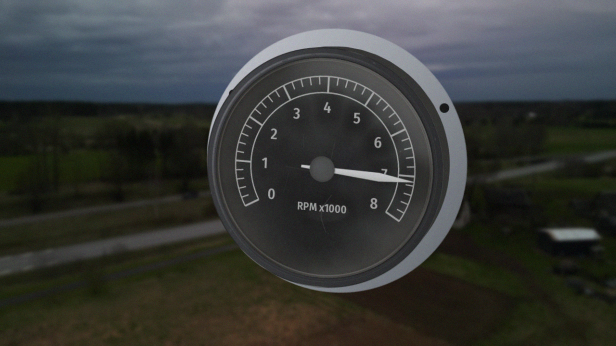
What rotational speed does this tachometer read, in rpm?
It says 7100 rpm
